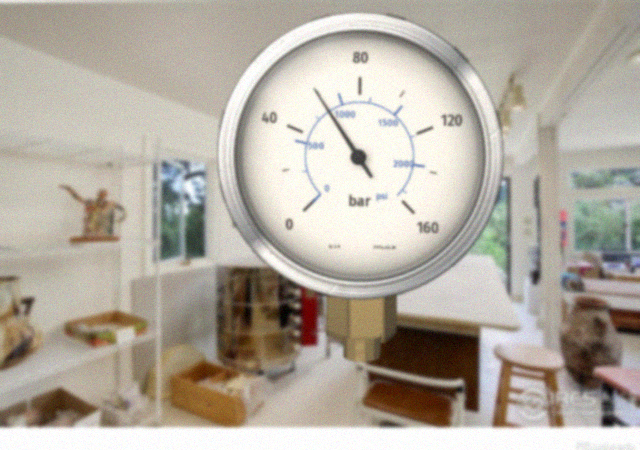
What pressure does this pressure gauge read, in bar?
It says 60 bar
